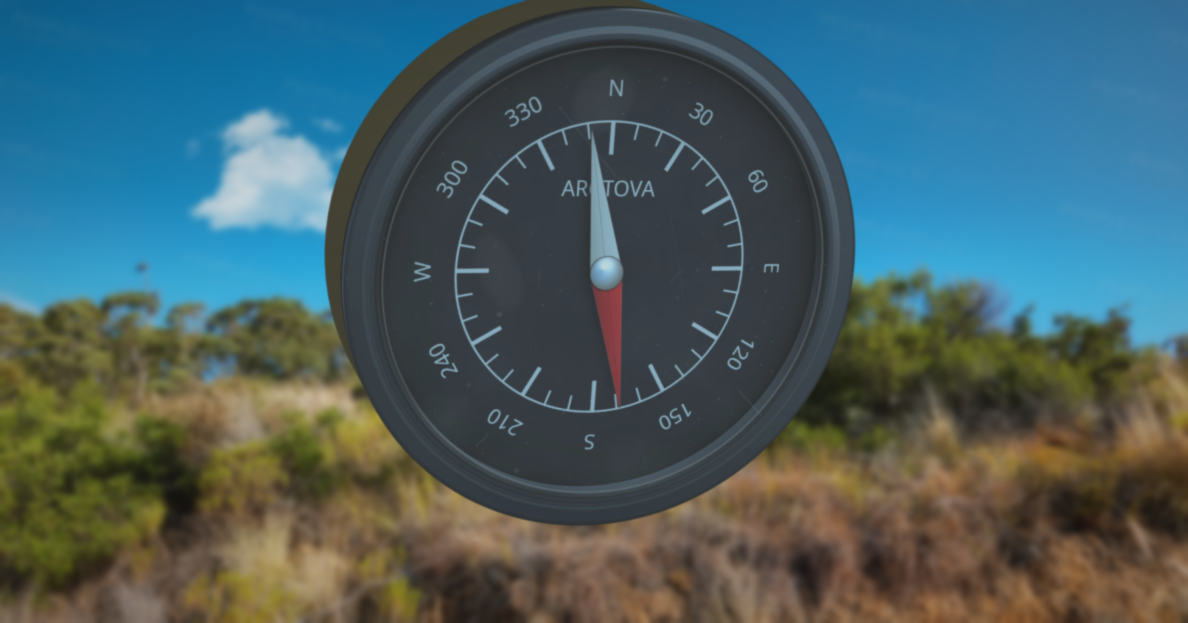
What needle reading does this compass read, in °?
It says 170 °
